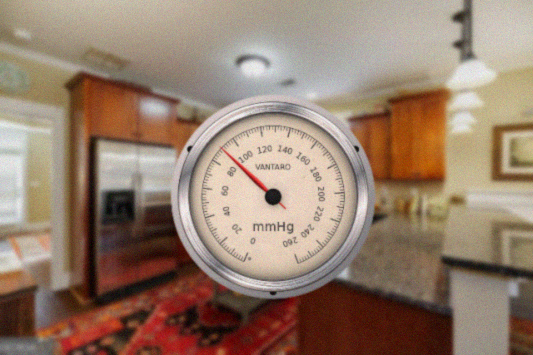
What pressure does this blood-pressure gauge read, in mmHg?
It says 90 mmHg
